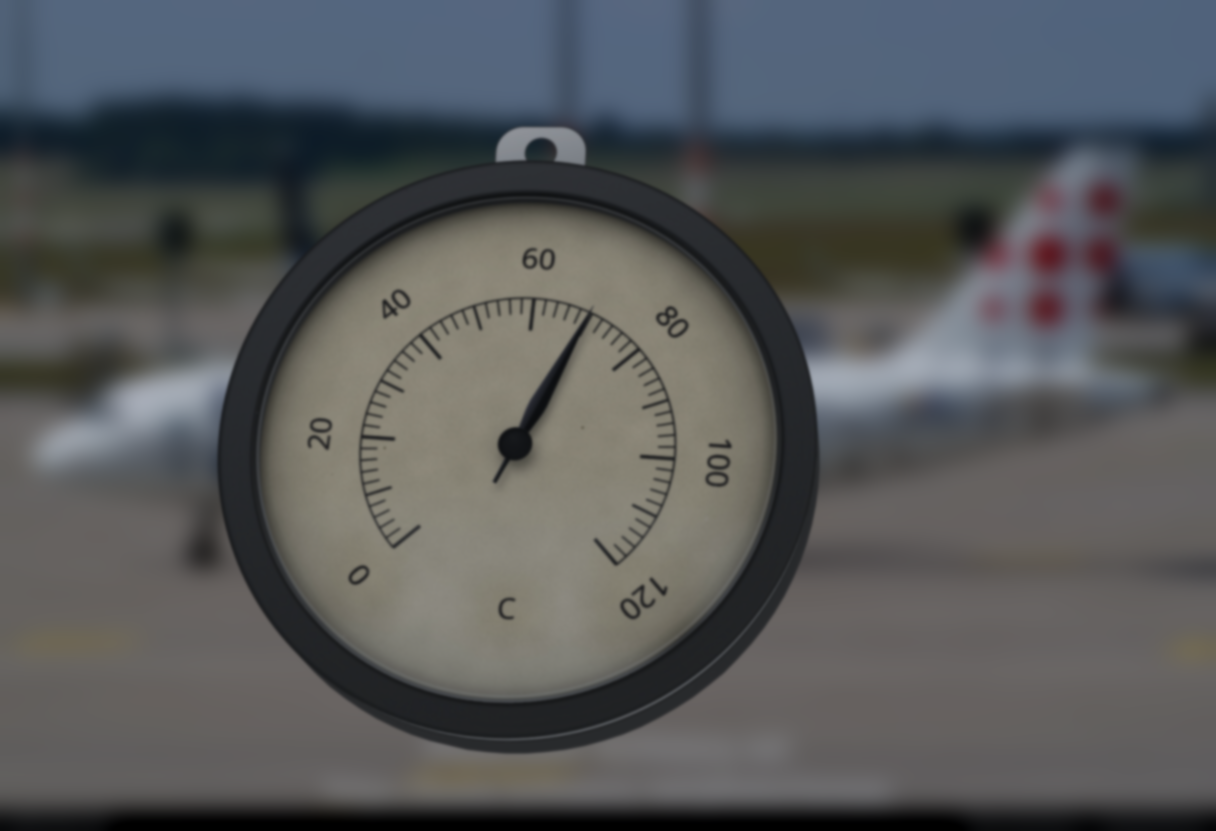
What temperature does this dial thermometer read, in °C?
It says 70 °C
